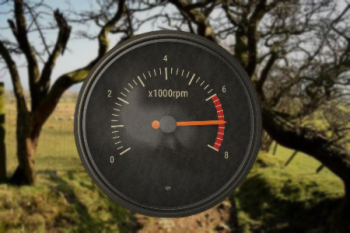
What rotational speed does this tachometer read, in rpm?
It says 7000 rpm
